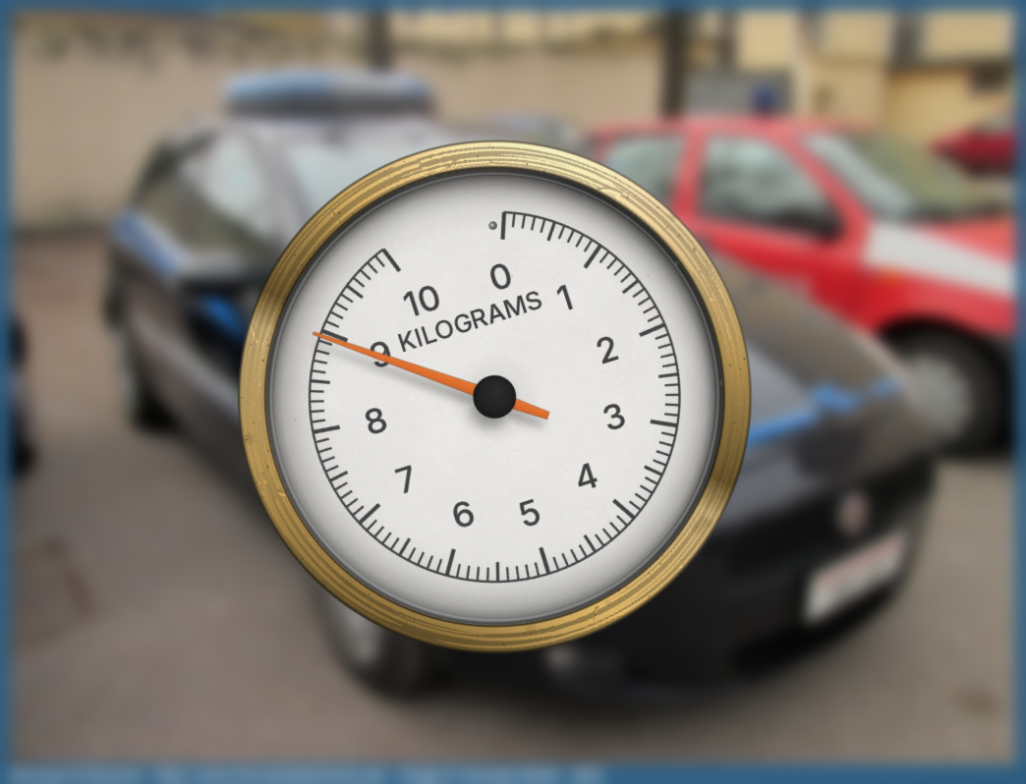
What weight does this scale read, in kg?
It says 8.95 kg
